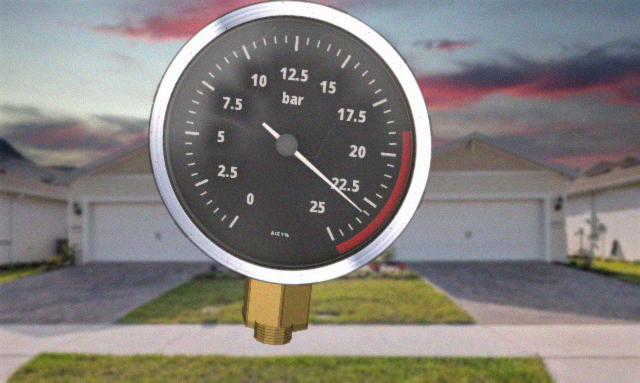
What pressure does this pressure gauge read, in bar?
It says 23 bar
